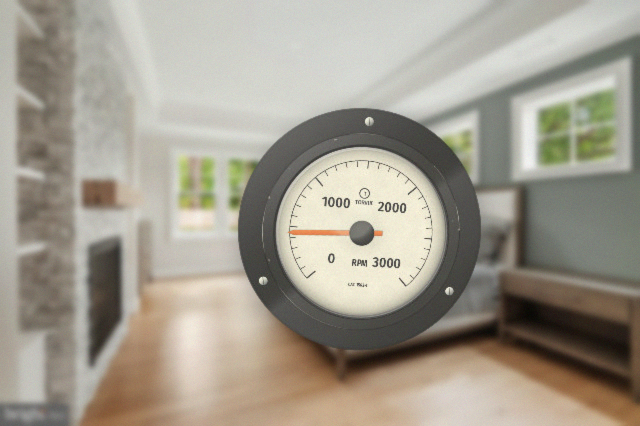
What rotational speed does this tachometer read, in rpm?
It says 450 rpm
